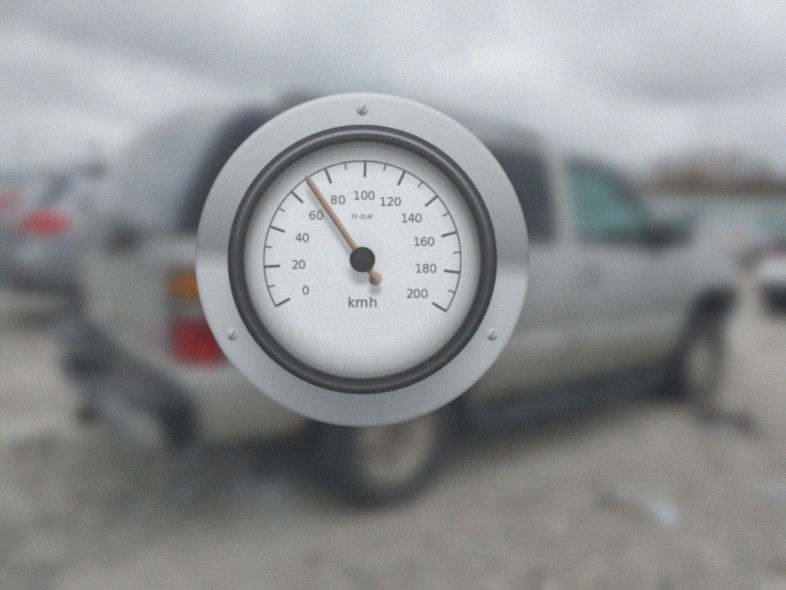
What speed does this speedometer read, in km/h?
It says 70 km/h
